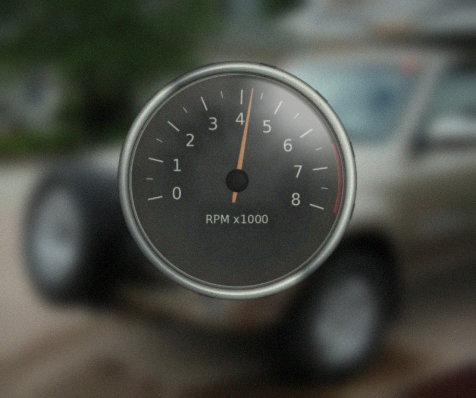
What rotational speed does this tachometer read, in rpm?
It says 4250 rpm
